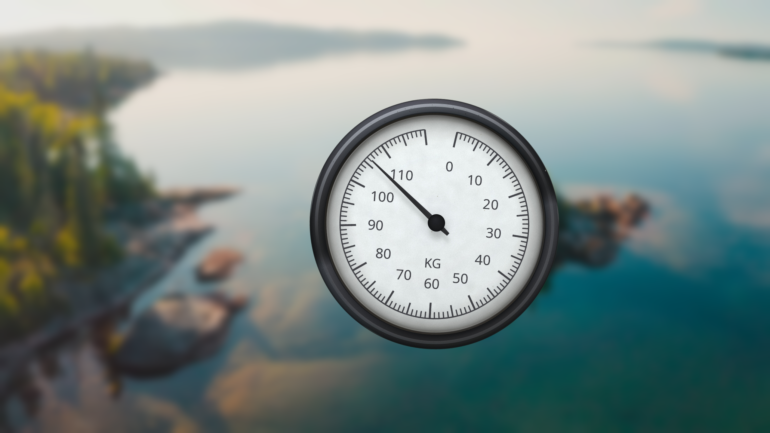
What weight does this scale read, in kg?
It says 106 kg
